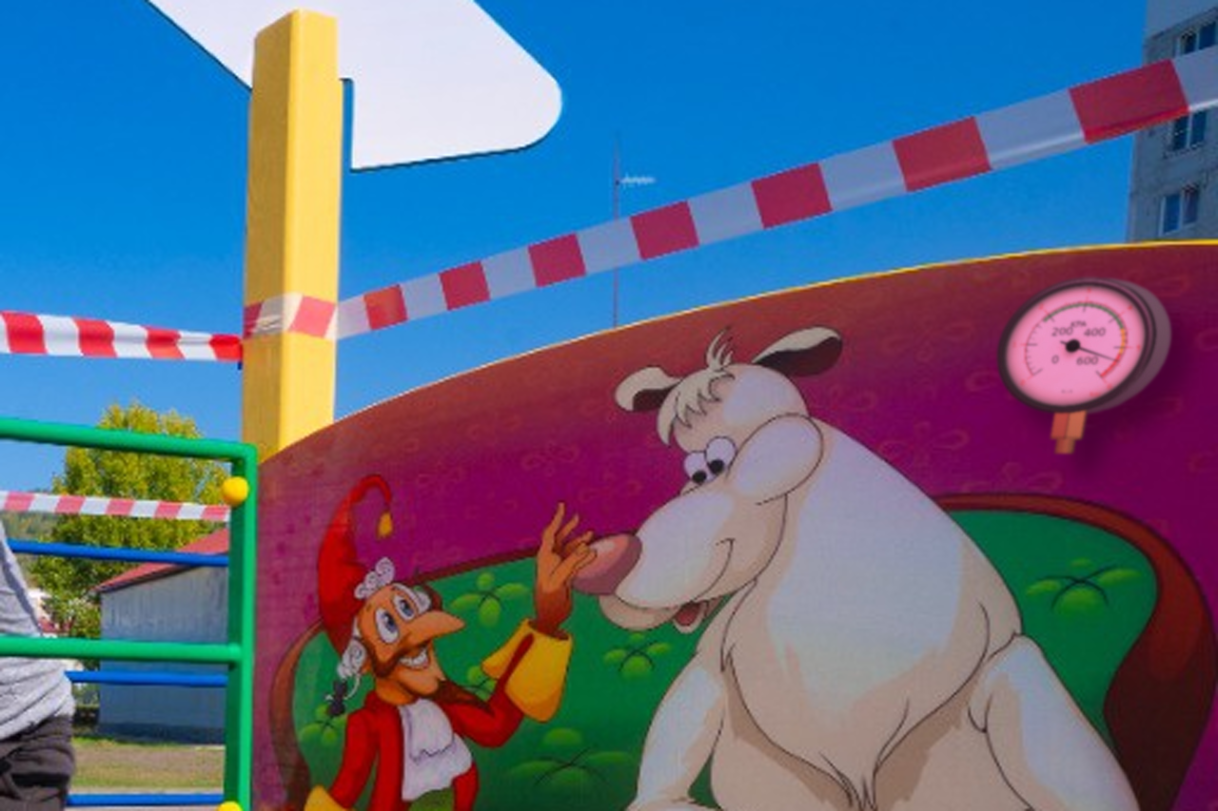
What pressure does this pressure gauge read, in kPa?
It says 540 kPa
